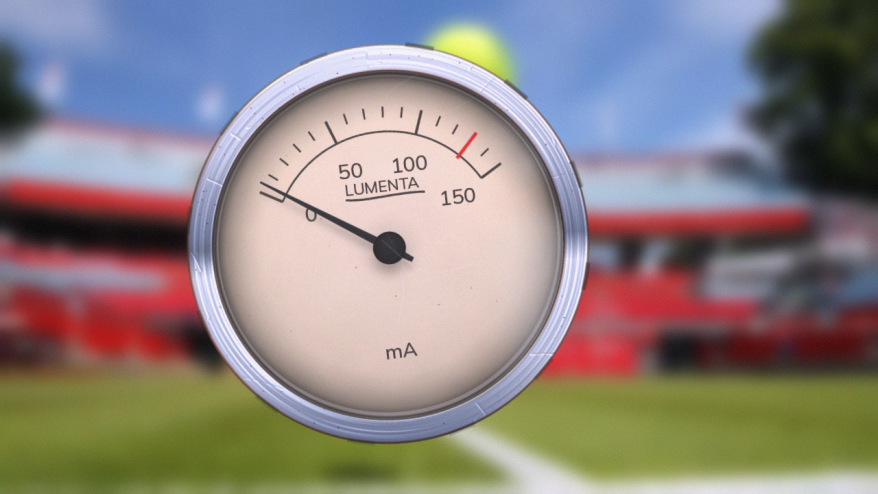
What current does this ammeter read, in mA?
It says 5 mA
